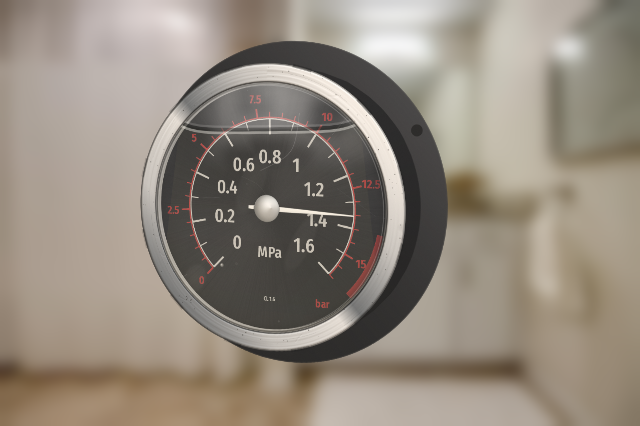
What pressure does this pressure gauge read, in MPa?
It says 1.35 MPa
